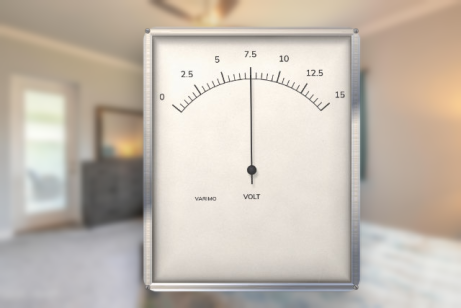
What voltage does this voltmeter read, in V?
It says 7.5 V
